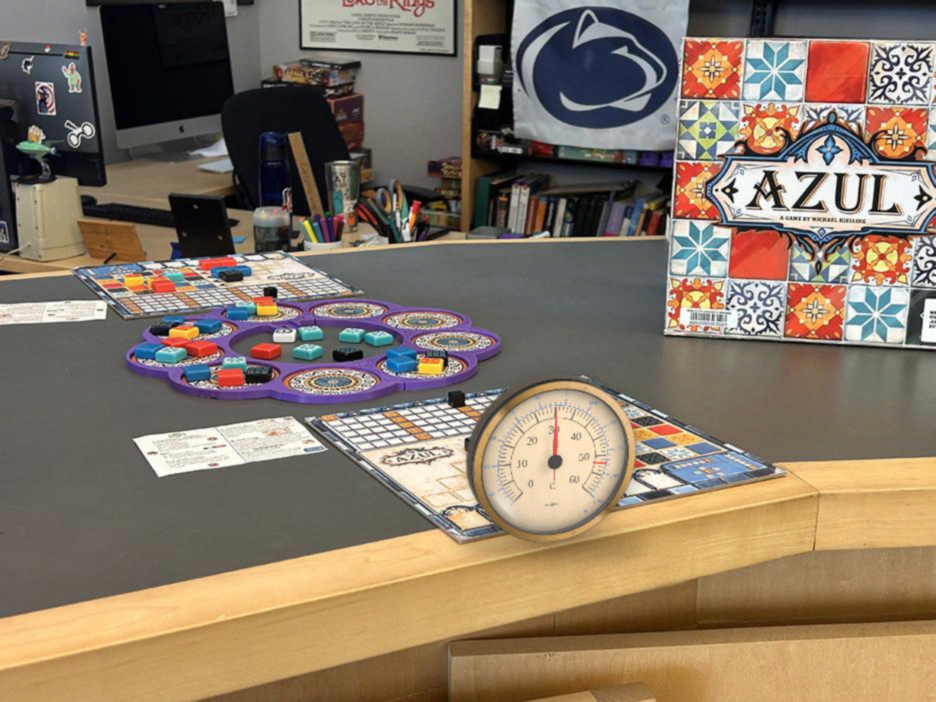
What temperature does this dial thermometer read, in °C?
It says 30 °C
